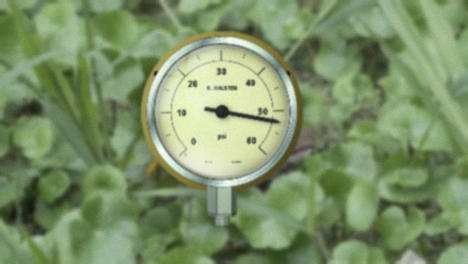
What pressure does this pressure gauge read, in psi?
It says 52.5 psi
